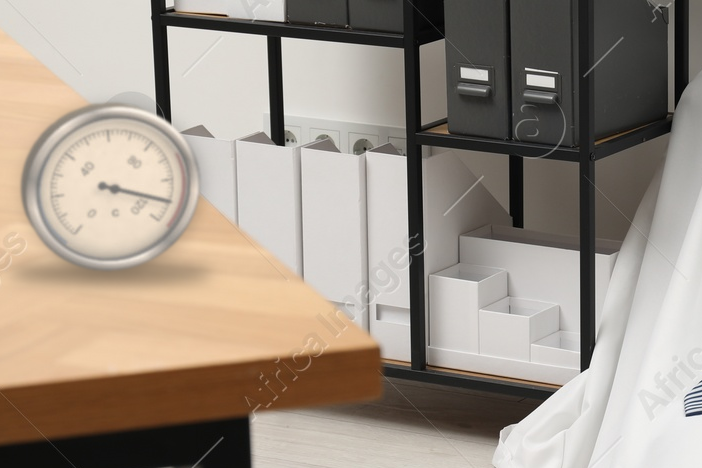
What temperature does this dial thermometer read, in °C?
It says 110 °C
